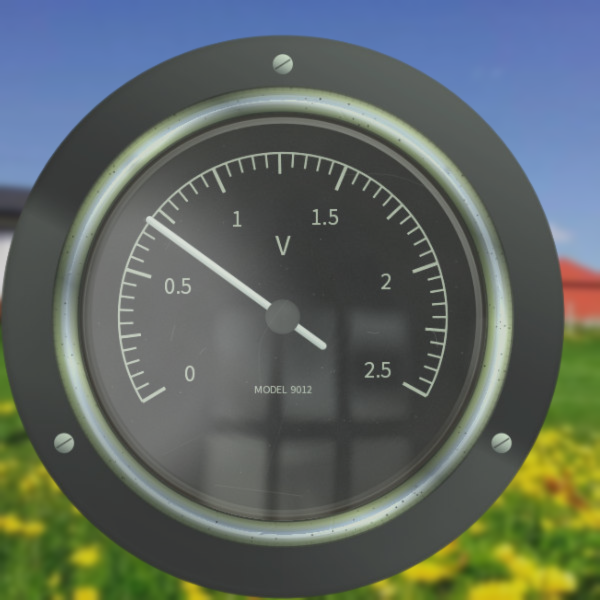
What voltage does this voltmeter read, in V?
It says 0.7 V
